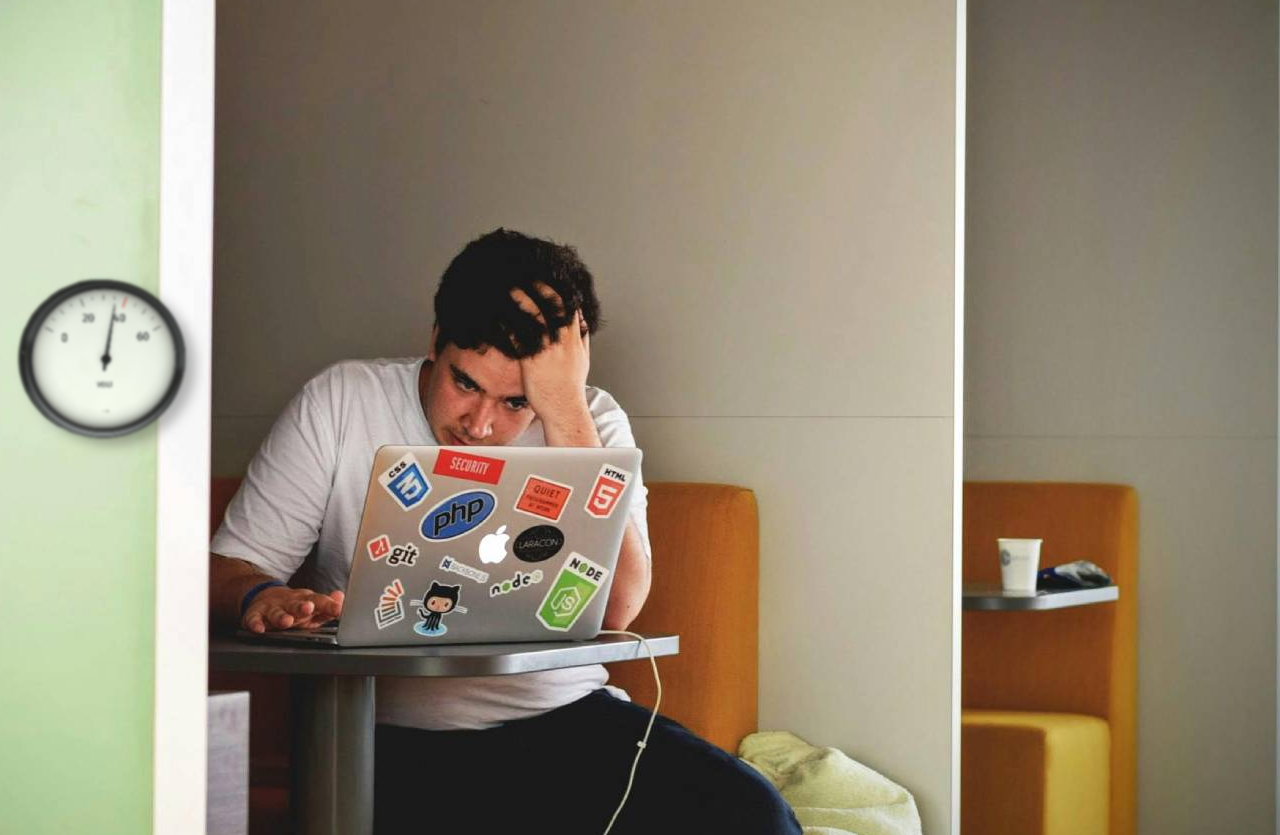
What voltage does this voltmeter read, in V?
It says 35 V
